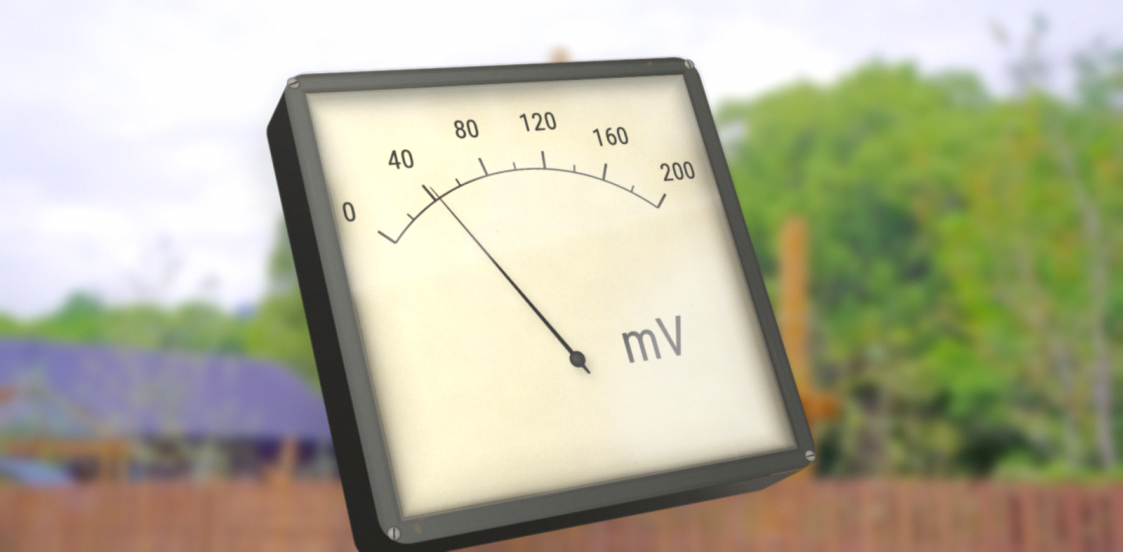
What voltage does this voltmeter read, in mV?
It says 40 mV
